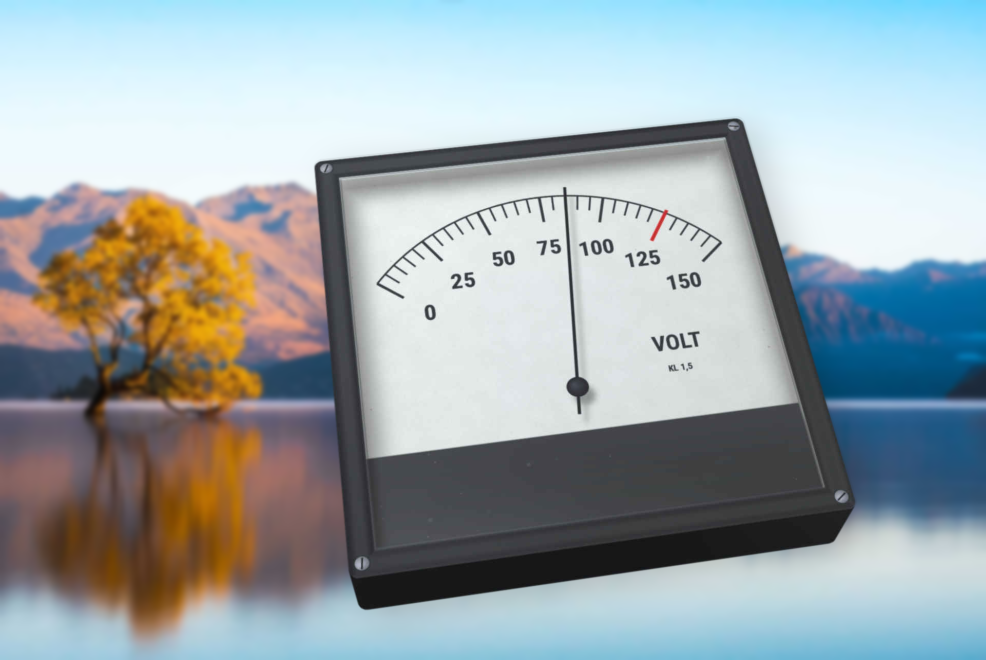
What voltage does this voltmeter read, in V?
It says 85 V
